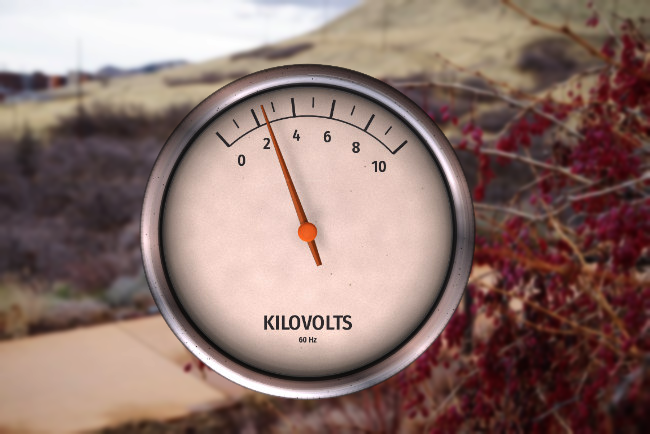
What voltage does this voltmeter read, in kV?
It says 2.5 kV
